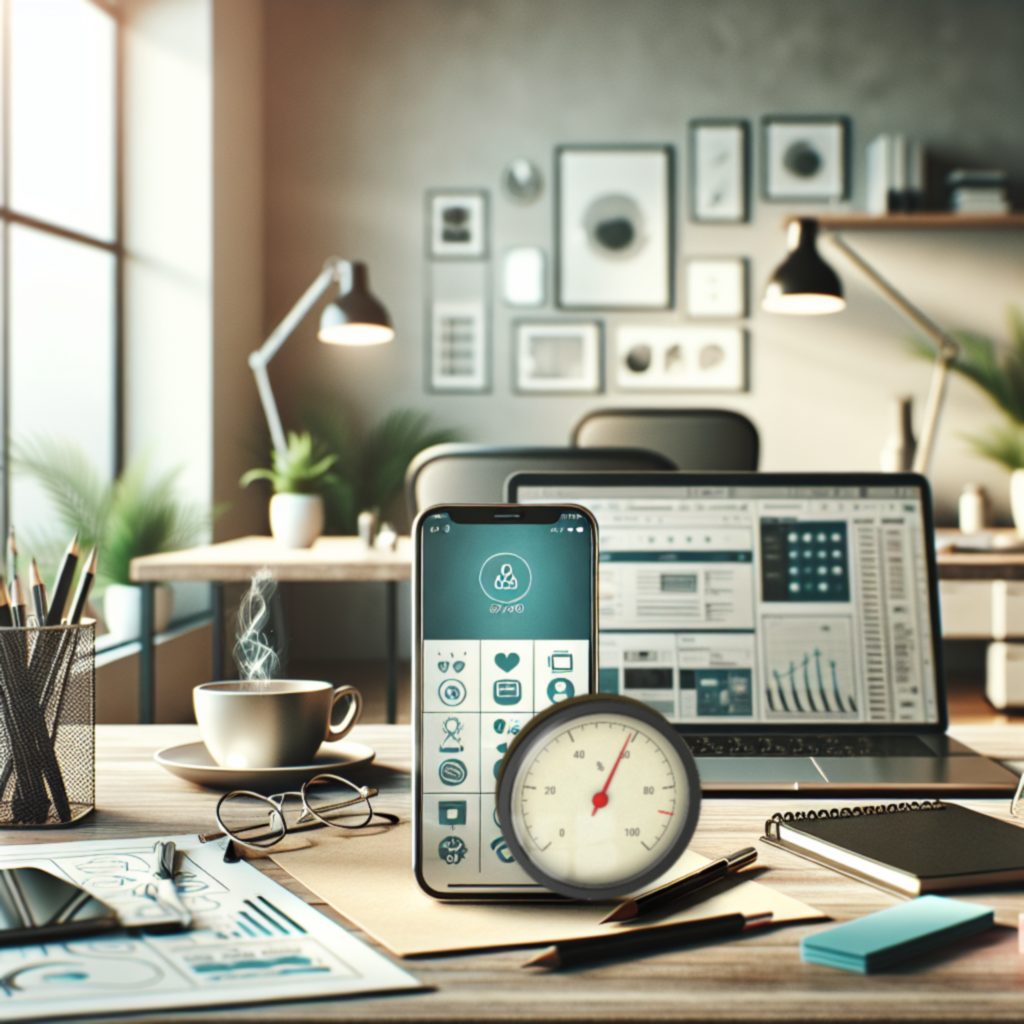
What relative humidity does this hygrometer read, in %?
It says 58 %
